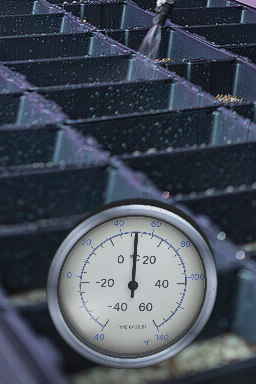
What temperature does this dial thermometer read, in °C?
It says 10 °C
